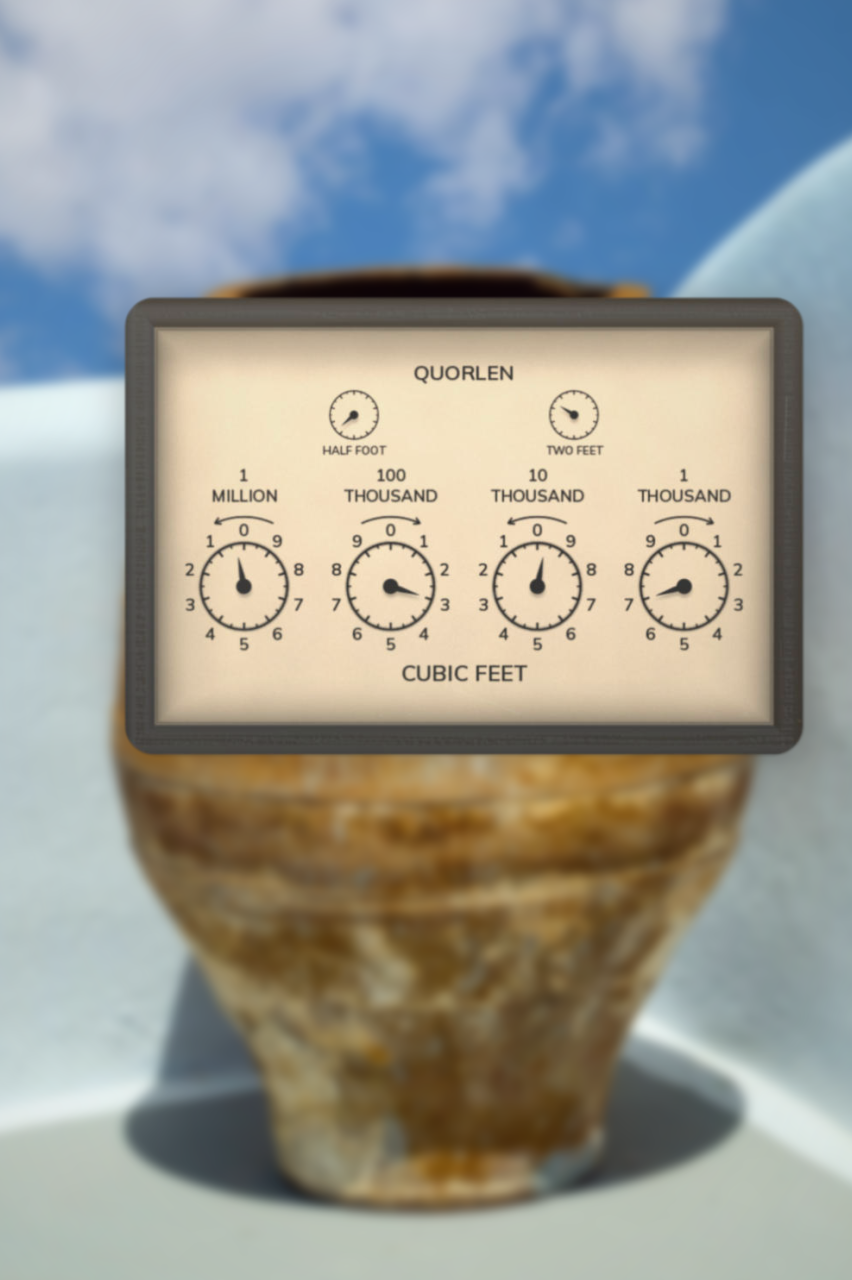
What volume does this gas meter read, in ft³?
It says 29700 ft³
